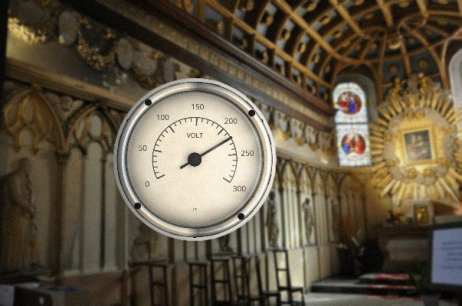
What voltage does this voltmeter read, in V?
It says 220 V
